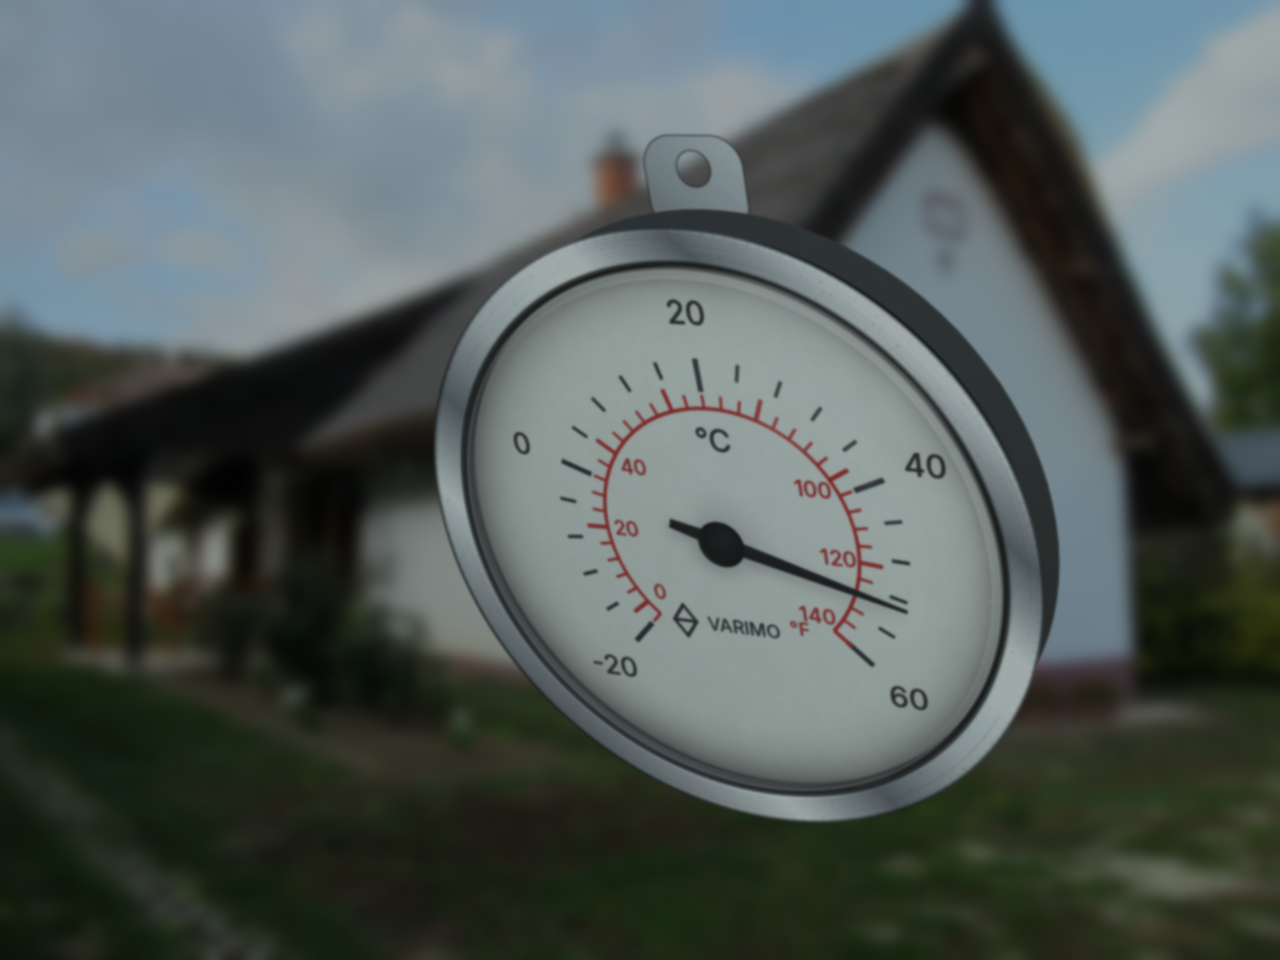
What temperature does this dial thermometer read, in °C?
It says 52 °C
